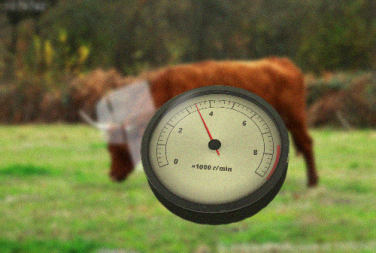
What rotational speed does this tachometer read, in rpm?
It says 3400 rpm
